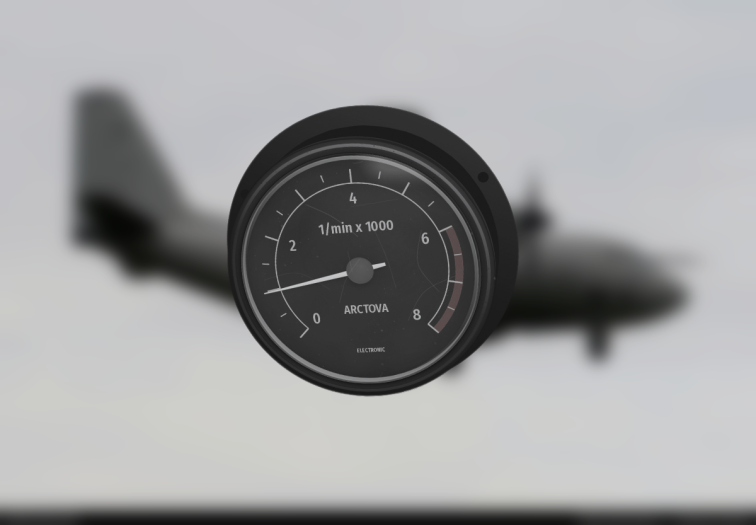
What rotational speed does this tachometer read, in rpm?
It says 1000 rpm
